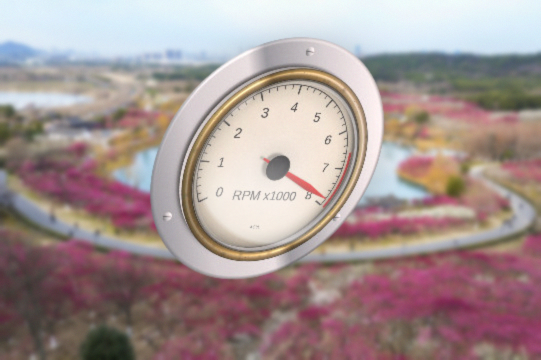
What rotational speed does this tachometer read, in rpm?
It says 7800 rpm
